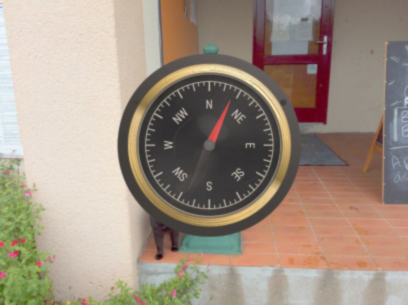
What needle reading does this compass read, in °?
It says 25 °
